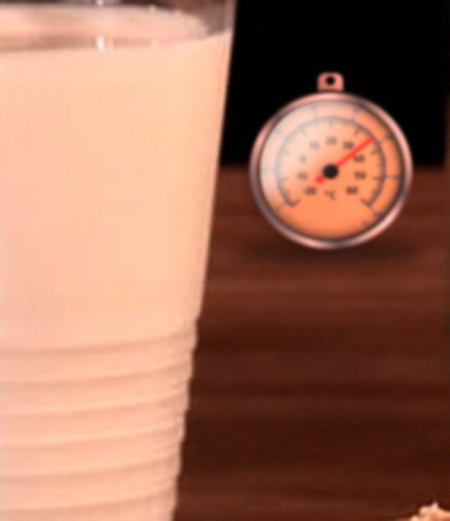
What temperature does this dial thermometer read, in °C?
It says 35 °C
